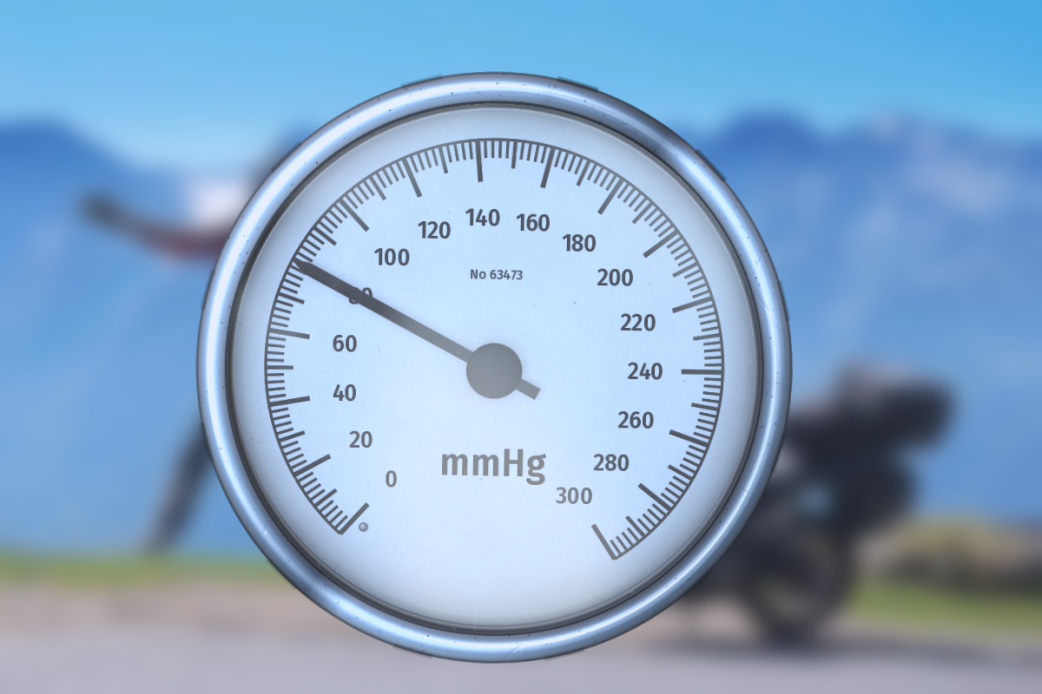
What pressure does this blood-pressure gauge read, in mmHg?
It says 80 mmHg
